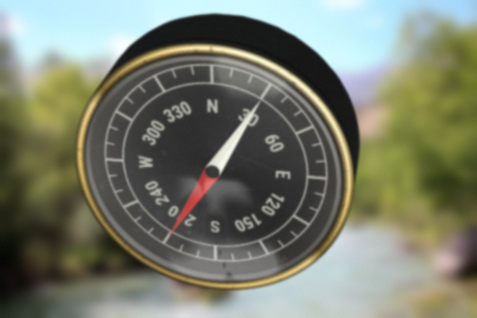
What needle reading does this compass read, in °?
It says 210 °
